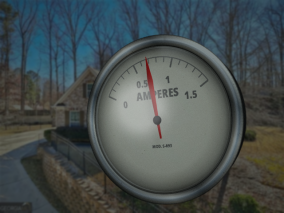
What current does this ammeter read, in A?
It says 0.7 A
